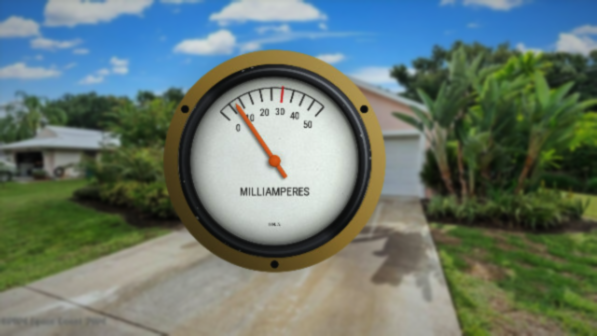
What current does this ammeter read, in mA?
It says 7.5 mA
